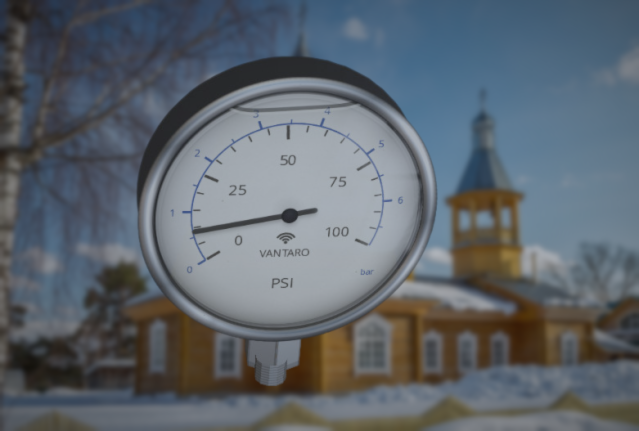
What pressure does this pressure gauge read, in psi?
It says 10 psi
